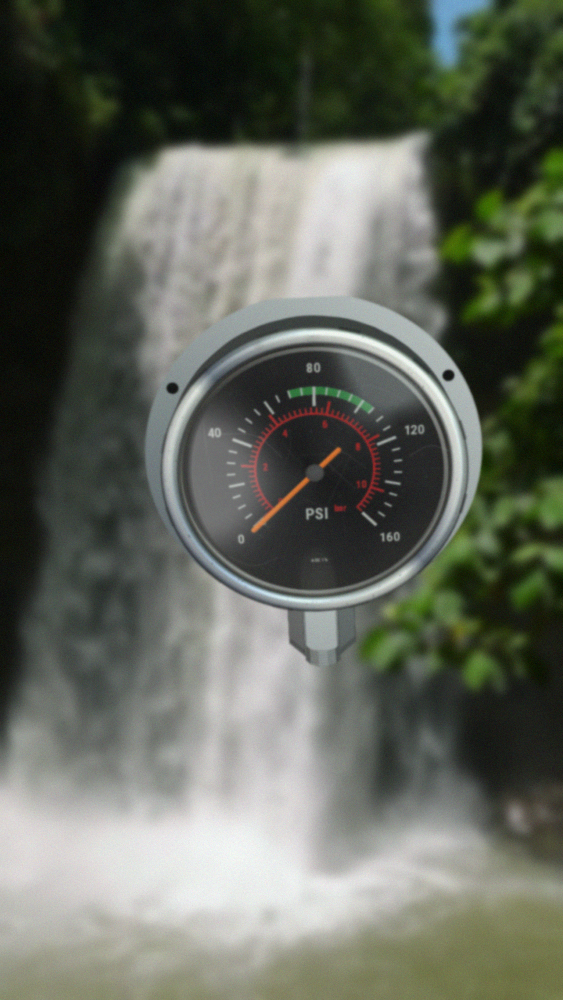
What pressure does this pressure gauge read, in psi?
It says 0 psi
